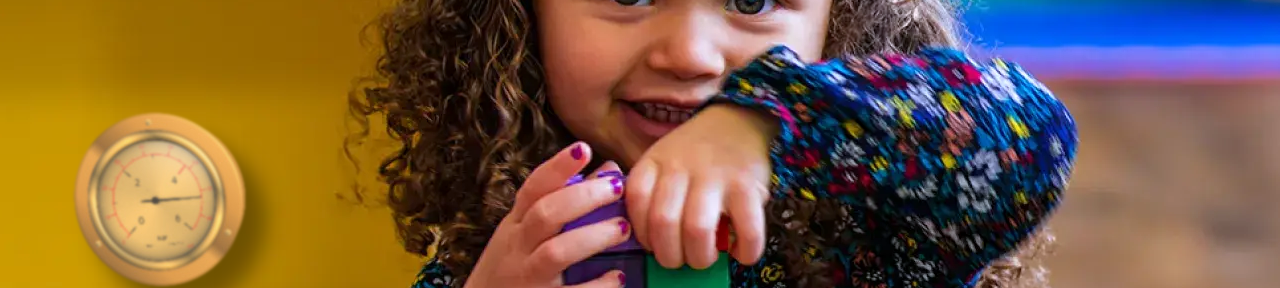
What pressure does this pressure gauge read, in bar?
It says 5 bar
